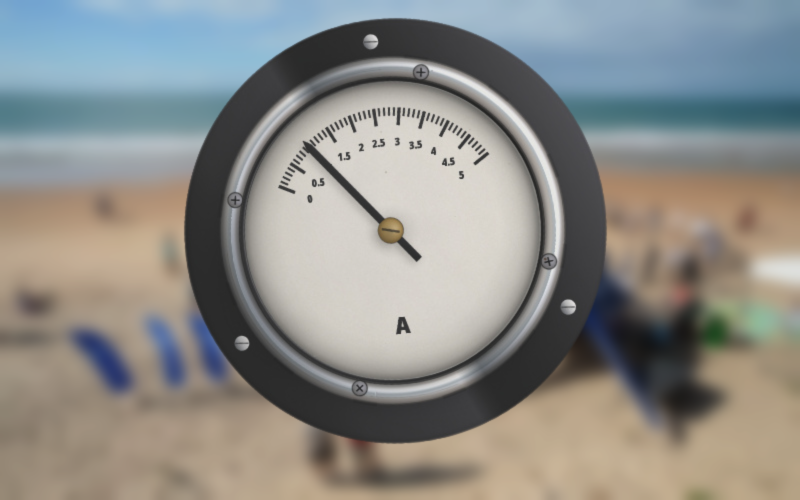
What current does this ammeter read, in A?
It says 1 A
